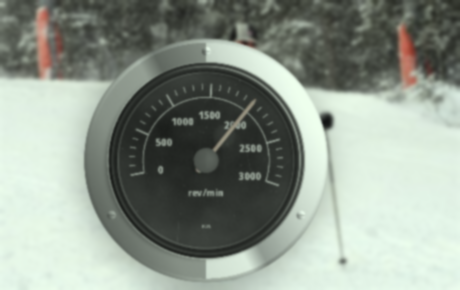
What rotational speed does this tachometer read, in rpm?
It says 2000 rpm
